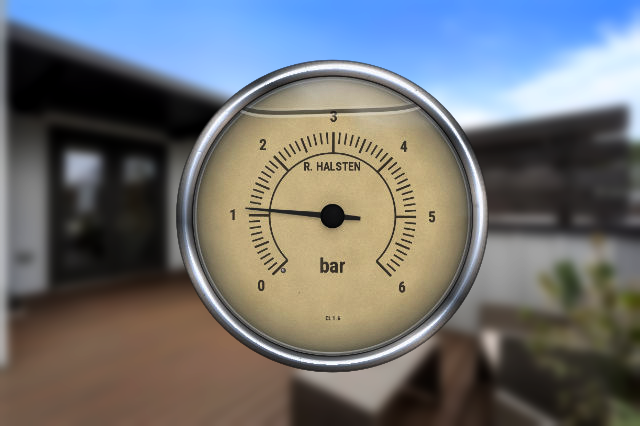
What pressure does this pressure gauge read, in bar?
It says 1.1 bar
